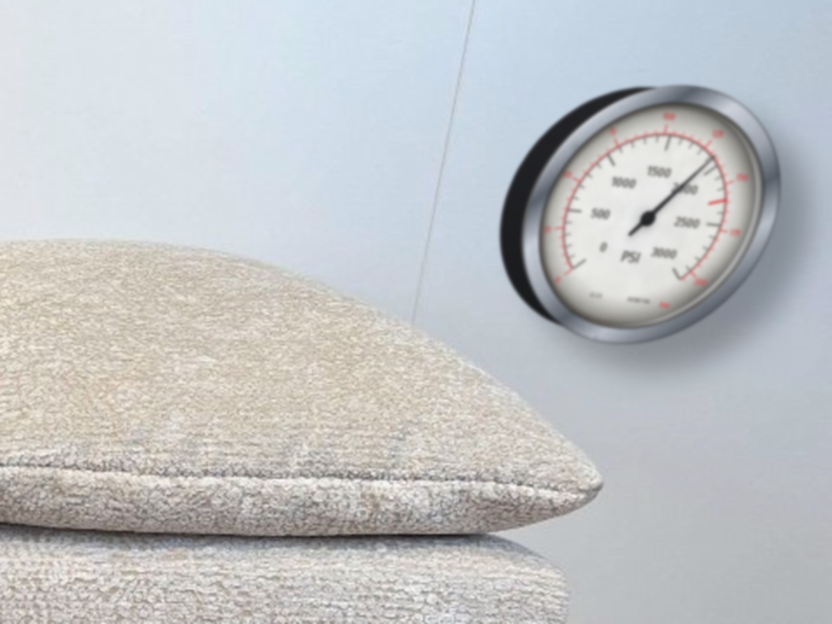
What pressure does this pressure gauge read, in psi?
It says 1900 psi
